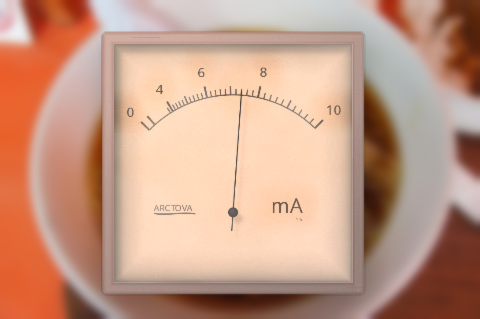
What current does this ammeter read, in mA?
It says 7.4 mA
